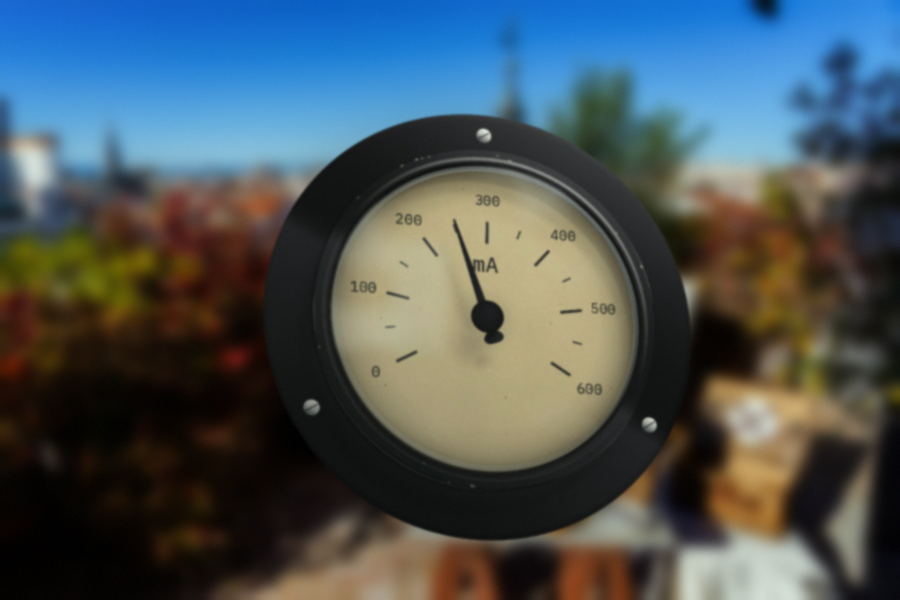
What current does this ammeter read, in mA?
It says 250 mA
